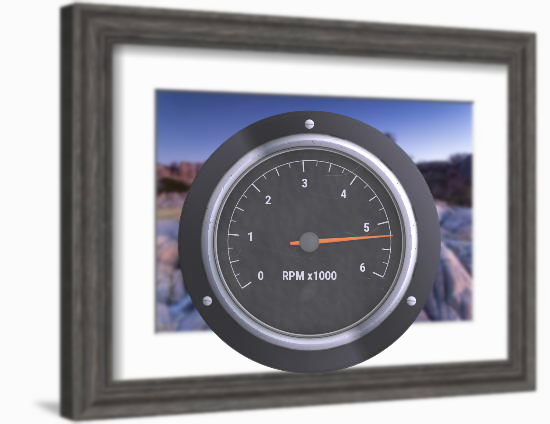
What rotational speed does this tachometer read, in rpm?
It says 5250 rpm
